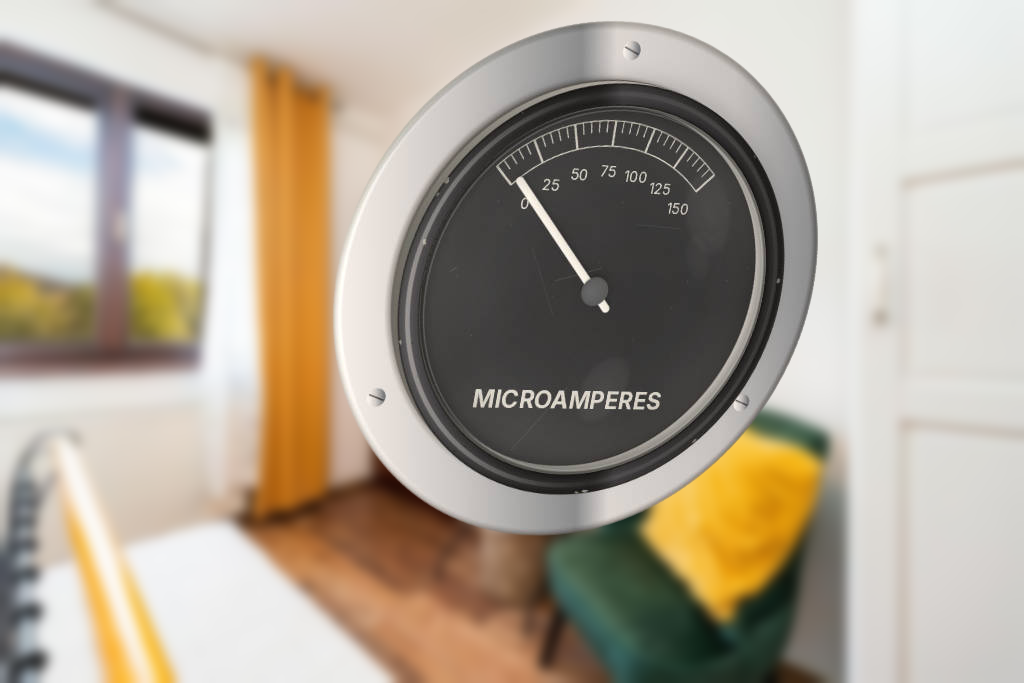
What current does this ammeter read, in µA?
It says 5 µA
